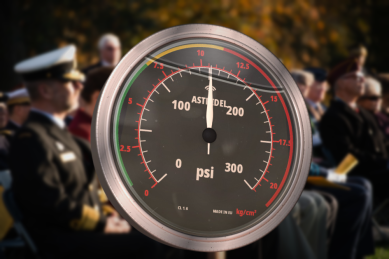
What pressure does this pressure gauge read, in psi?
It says 150 psi
